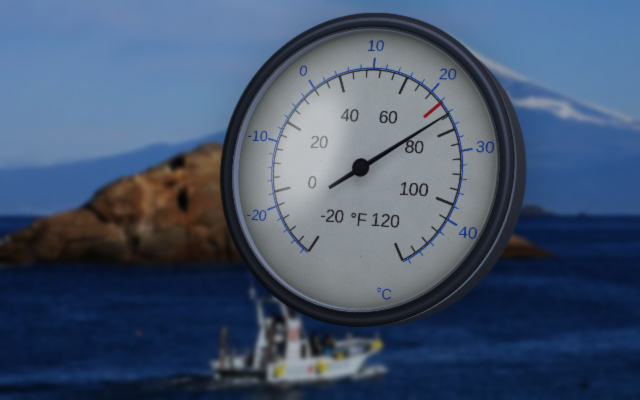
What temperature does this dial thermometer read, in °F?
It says 76 °F
